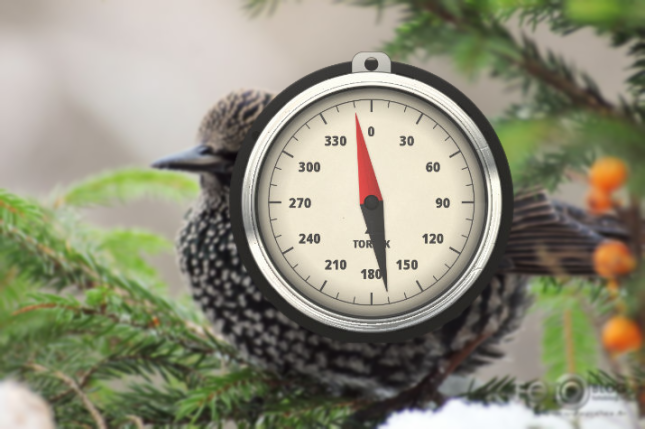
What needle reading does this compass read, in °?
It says 350 °
